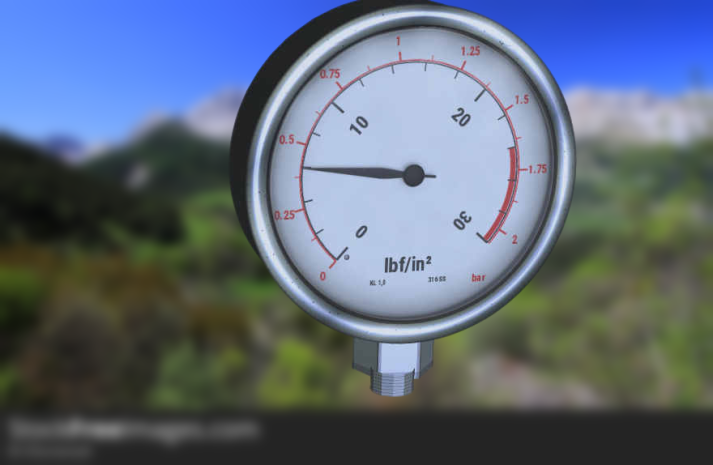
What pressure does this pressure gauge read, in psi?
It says 6 psi
